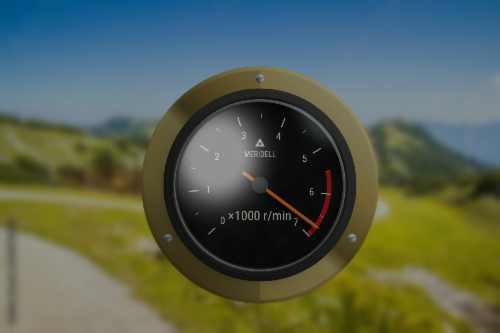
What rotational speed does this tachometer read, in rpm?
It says 6750 rpm
